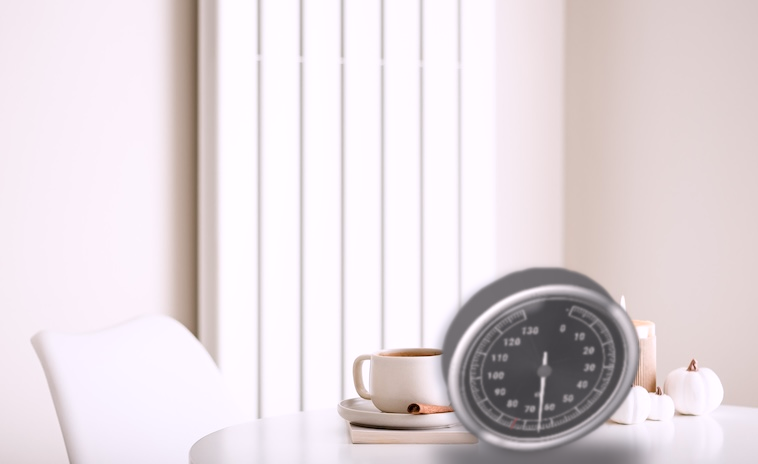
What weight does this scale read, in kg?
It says 65 kg
